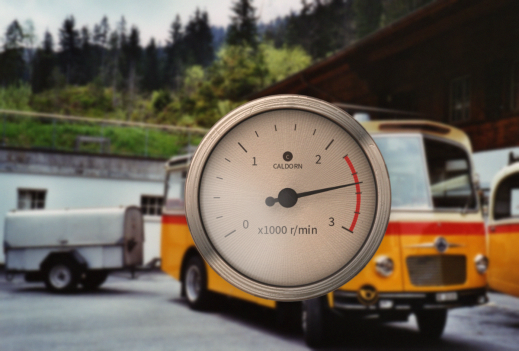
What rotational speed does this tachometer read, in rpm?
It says 2500 rpm
